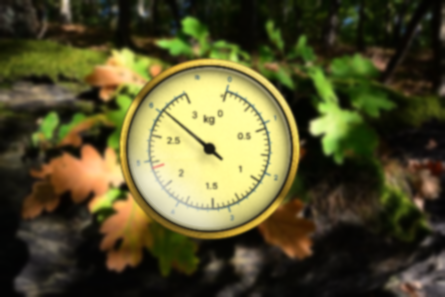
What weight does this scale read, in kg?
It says 2.75 kg
